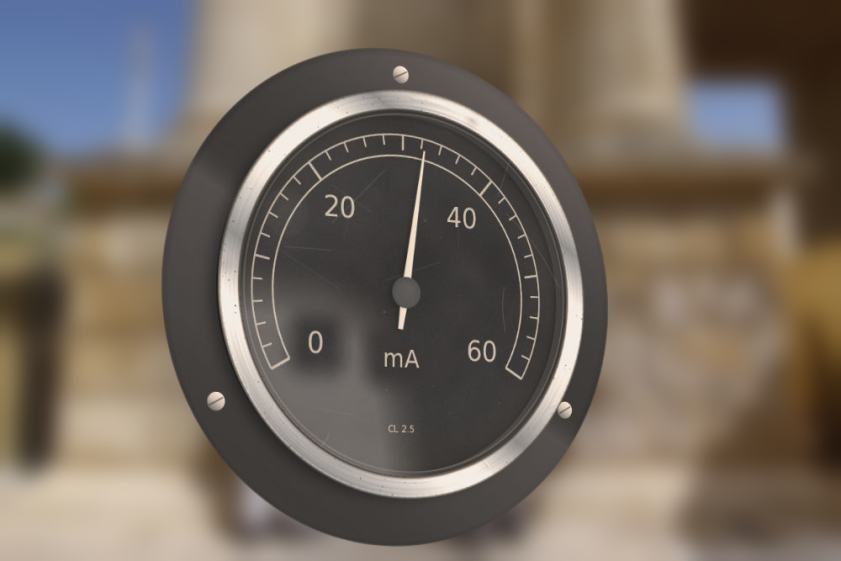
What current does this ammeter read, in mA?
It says 32 mA
